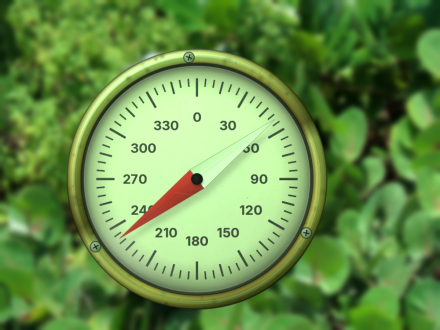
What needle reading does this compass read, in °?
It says 232.5 °
